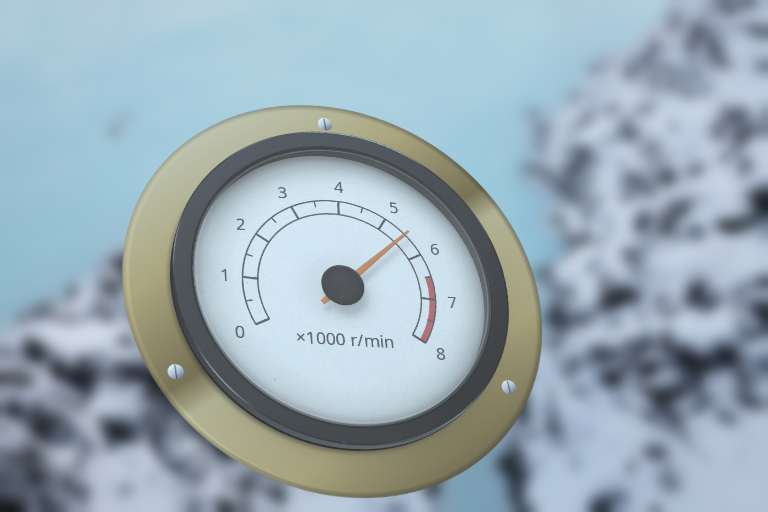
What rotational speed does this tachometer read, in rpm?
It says 5500 rpm
